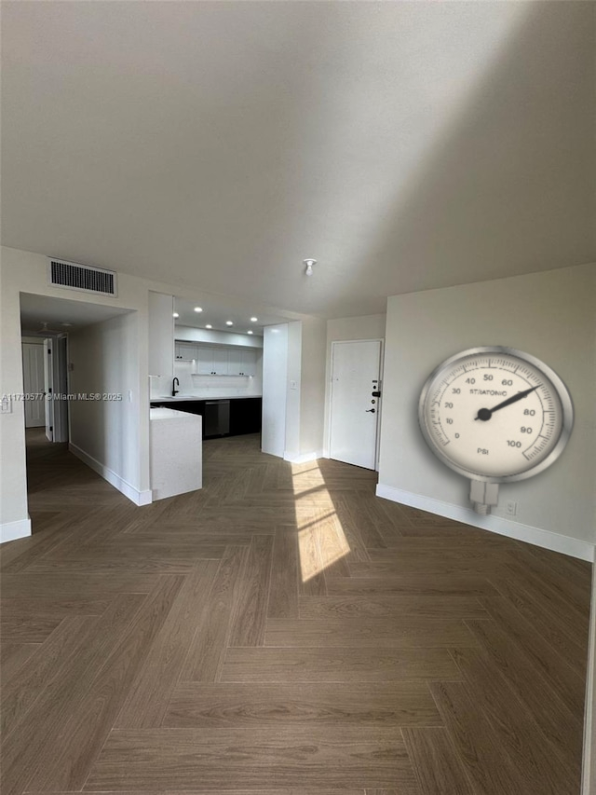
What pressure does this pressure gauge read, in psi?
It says 70 psi
